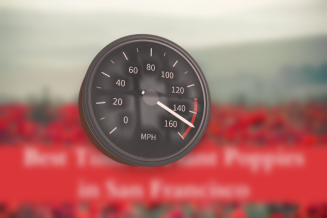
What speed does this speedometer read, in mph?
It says 150 mph
